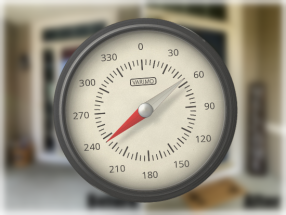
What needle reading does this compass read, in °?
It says 235 °
